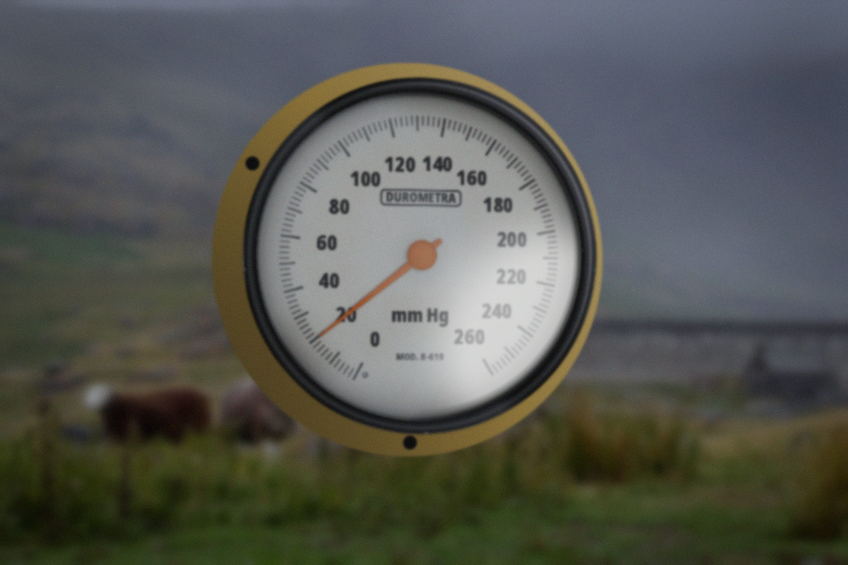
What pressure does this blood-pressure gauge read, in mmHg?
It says 20 mmHg
